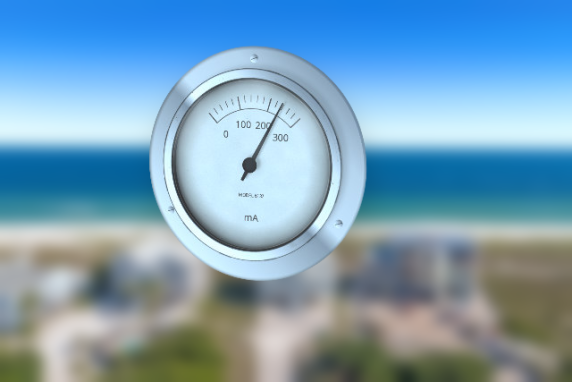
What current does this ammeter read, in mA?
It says 240 mA
